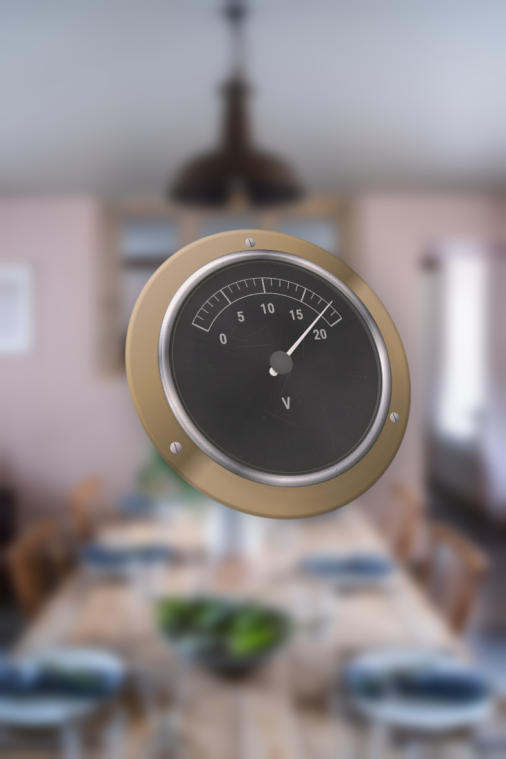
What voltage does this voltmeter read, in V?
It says 18 V
